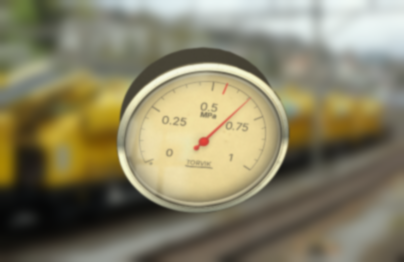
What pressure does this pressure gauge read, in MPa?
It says 0.65 MPa
